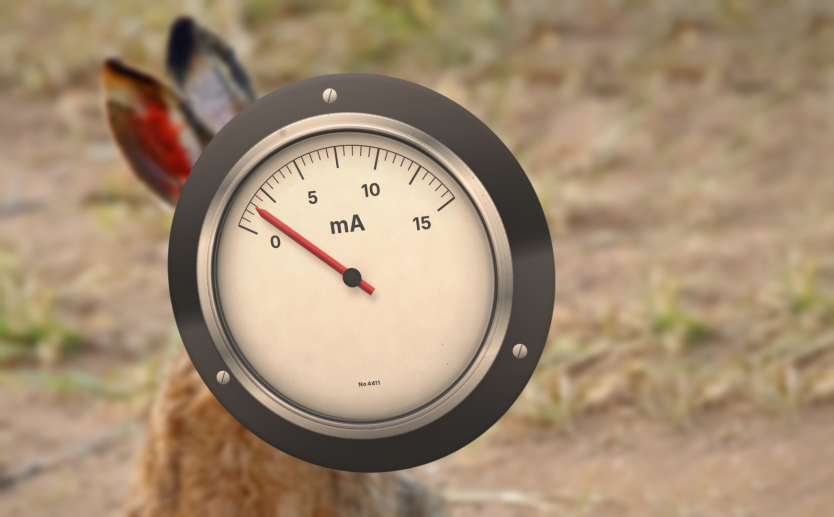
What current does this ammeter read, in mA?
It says 1.5 mA
